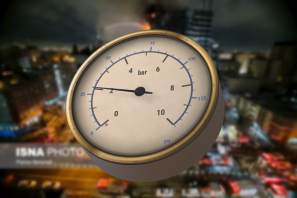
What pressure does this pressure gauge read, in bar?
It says 2 bar
